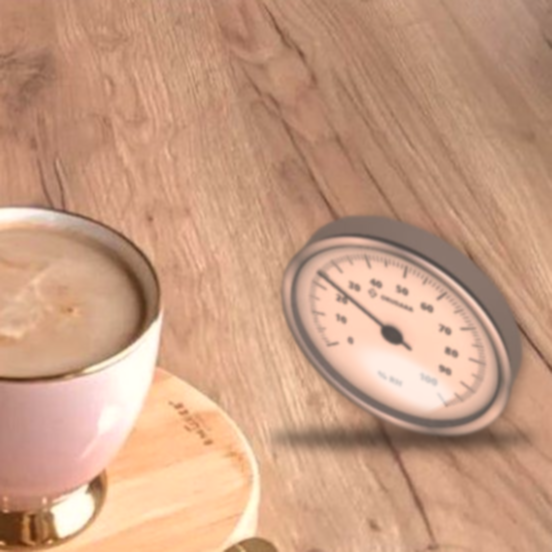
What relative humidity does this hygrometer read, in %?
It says 25 %
